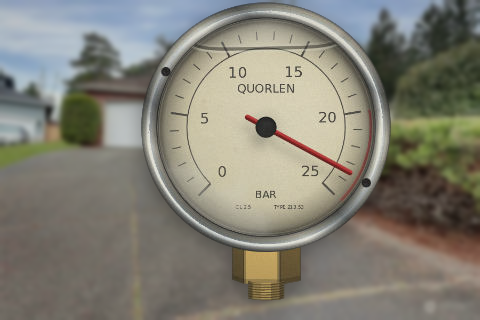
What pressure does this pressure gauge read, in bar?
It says 23.5 bar
